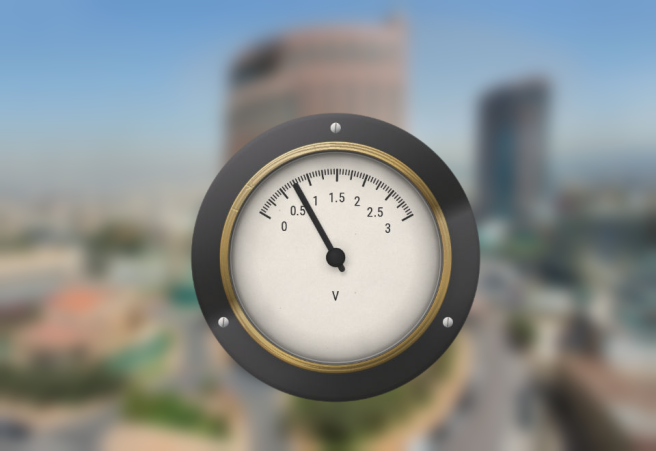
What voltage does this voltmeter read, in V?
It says 0.75 V
